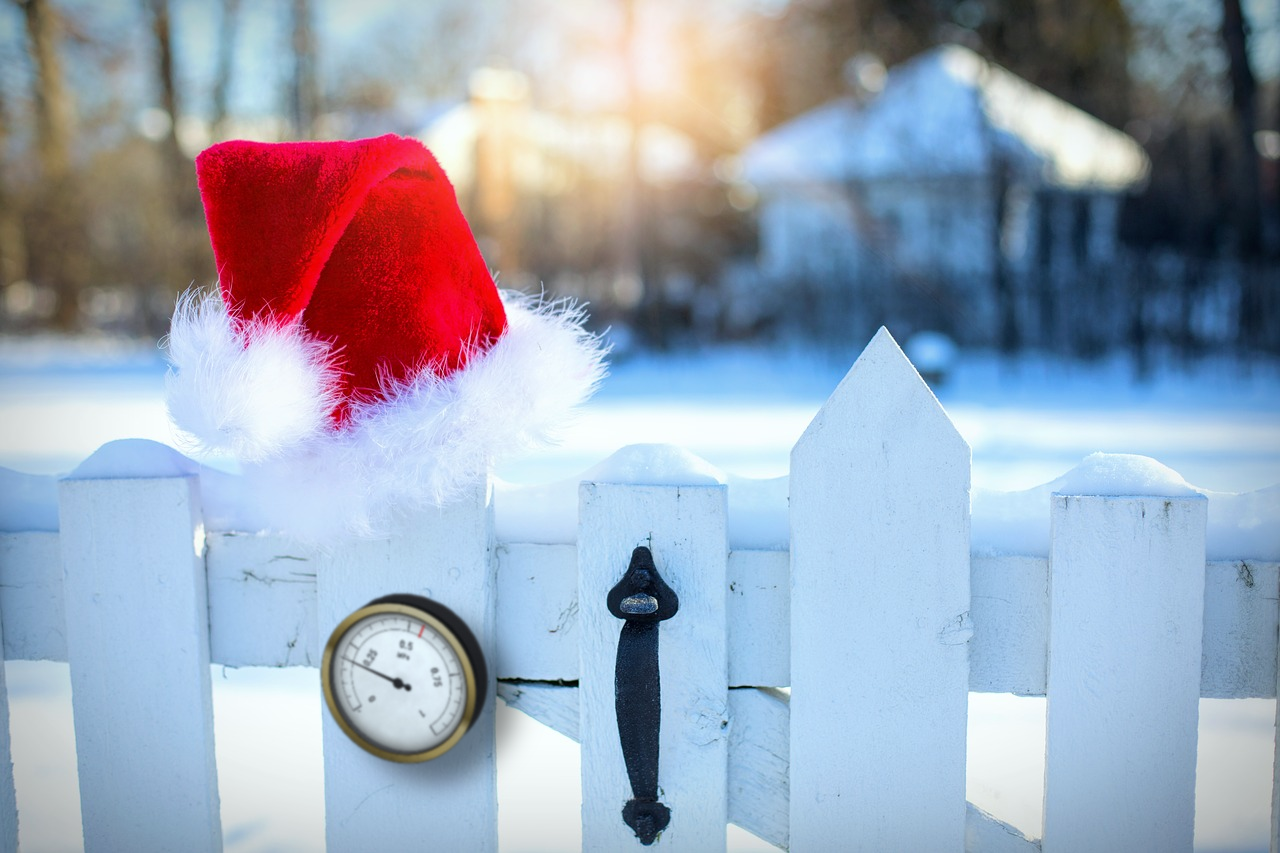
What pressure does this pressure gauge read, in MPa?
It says 0.2 MPa
